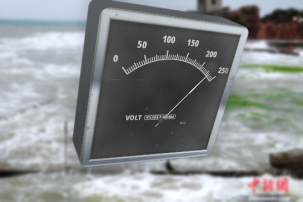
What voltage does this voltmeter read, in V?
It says 225 V
